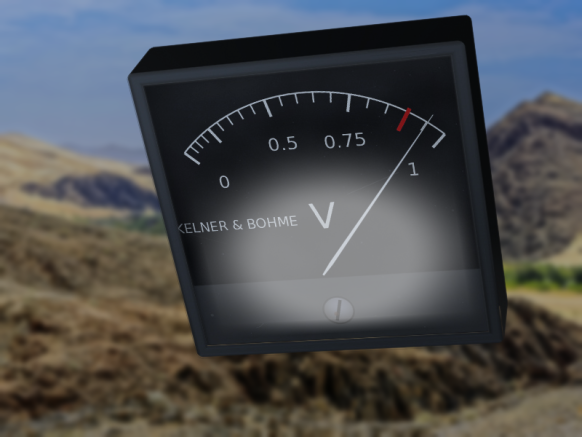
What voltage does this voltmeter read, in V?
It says 0.95 V
